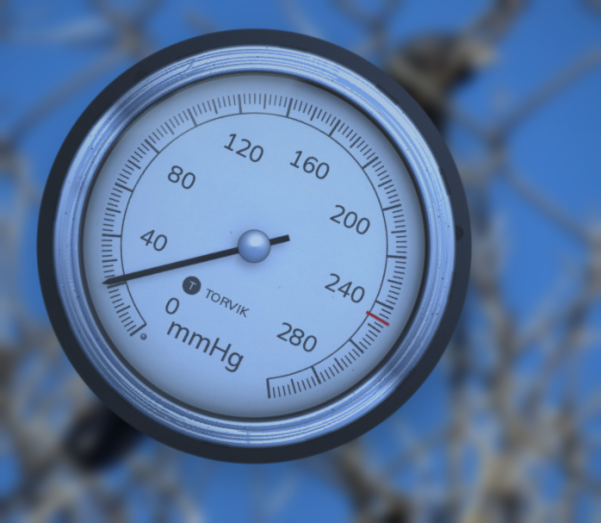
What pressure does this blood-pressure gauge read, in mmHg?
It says 22 mmHg
